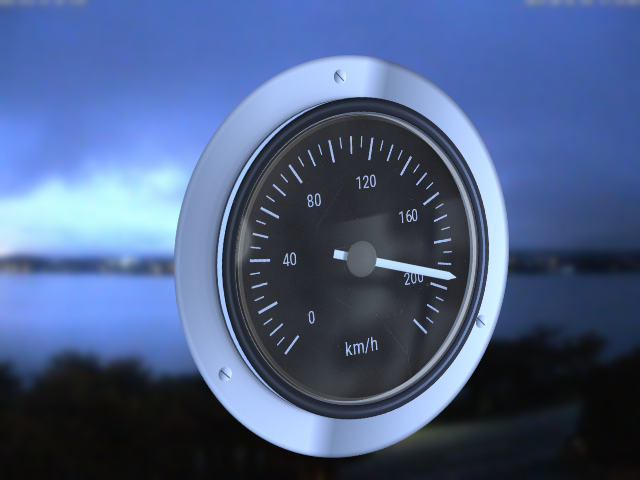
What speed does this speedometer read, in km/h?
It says 195 km/h
